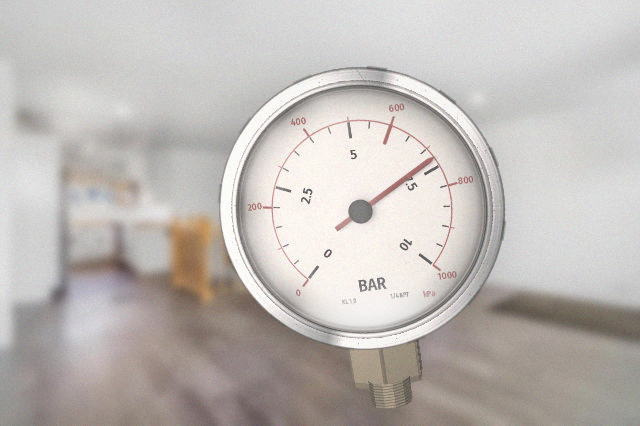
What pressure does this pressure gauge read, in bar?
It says 7.25 bar
